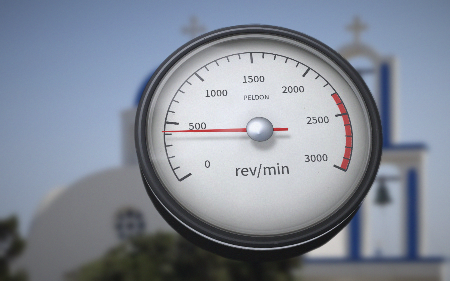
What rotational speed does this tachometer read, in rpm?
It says 400 rpm
